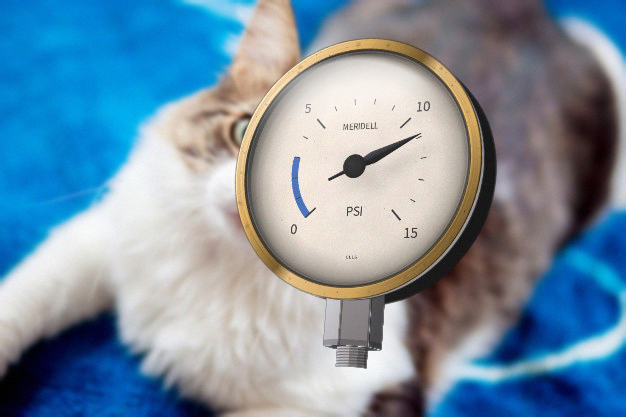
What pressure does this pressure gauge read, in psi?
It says 11 psi
